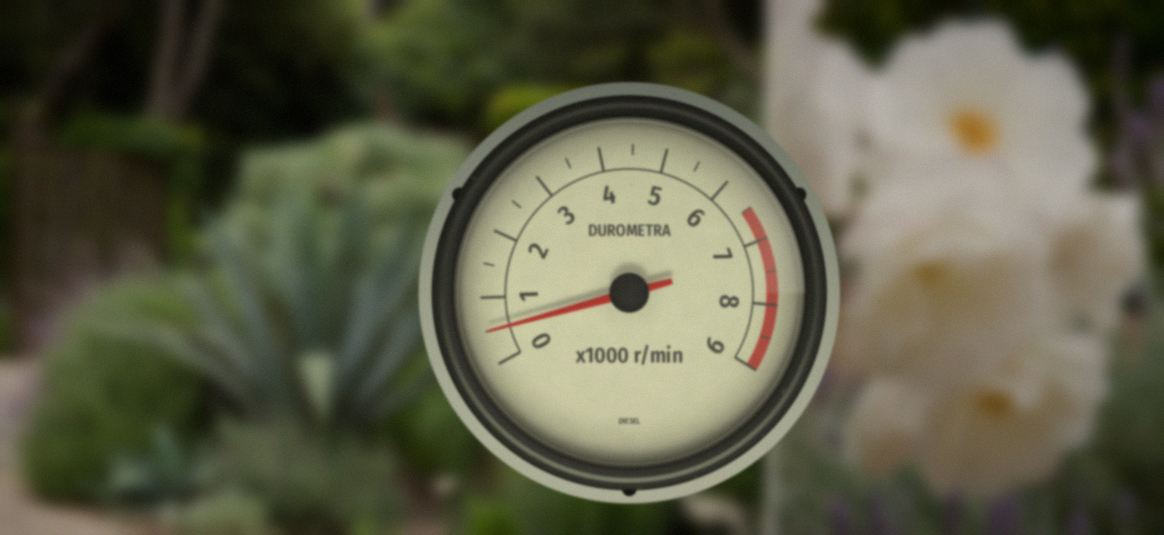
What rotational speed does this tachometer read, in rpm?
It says 500 rpm
